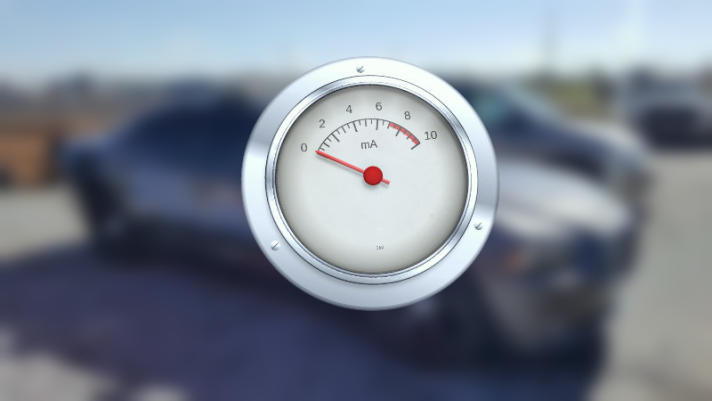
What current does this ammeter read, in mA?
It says 0 mA
